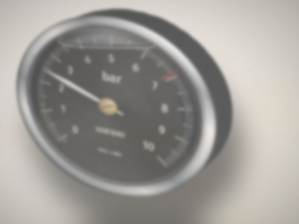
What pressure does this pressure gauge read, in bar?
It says 2.5 bar
